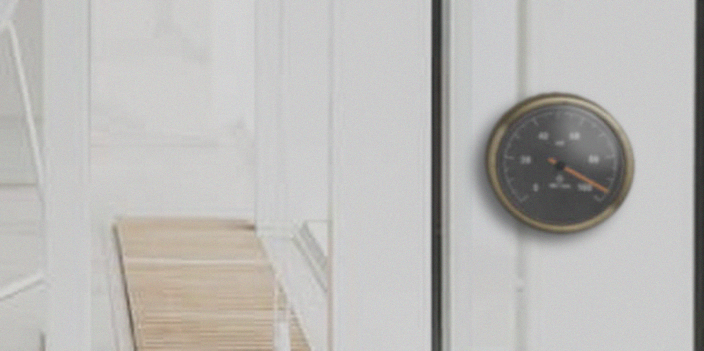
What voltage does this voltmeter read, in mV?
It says 95 mV
